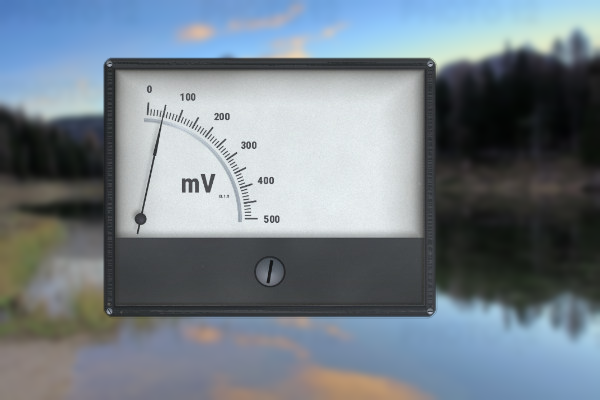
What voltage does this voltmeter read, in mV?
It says 50 mV
